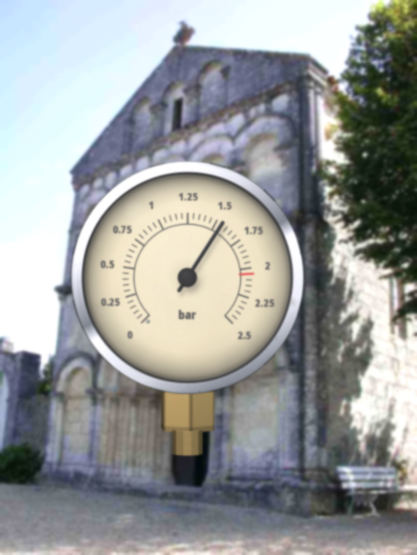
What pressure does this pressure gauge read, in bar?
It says 1.55 bar
